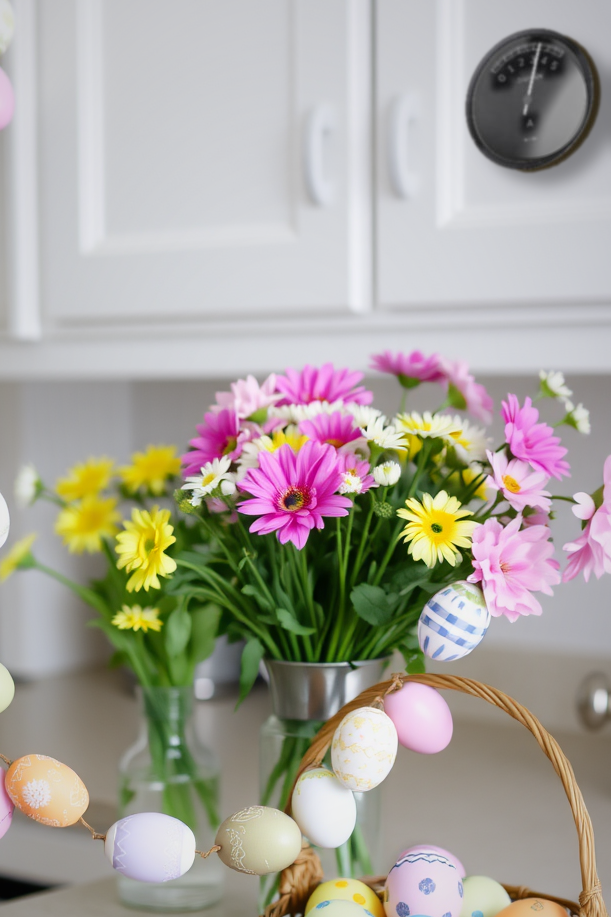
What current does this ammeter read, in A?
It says 3.5 A
